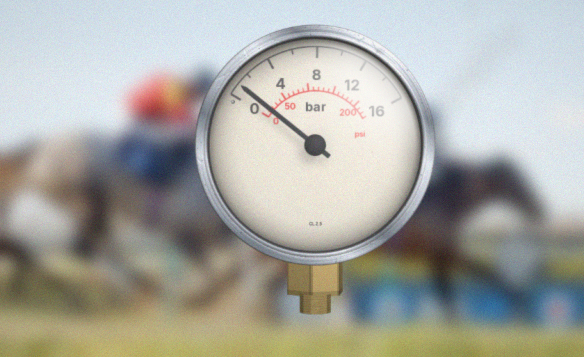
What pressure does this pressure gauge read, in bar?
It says 1 bar
